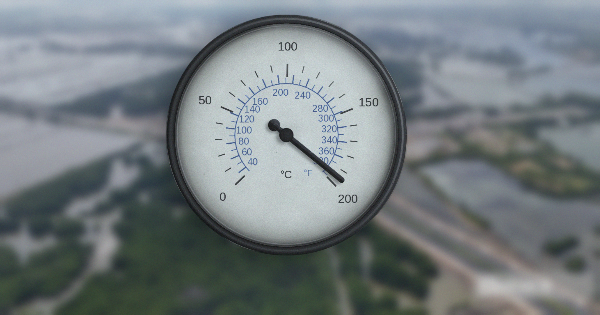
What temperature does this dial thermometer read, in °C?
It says 195 °C
